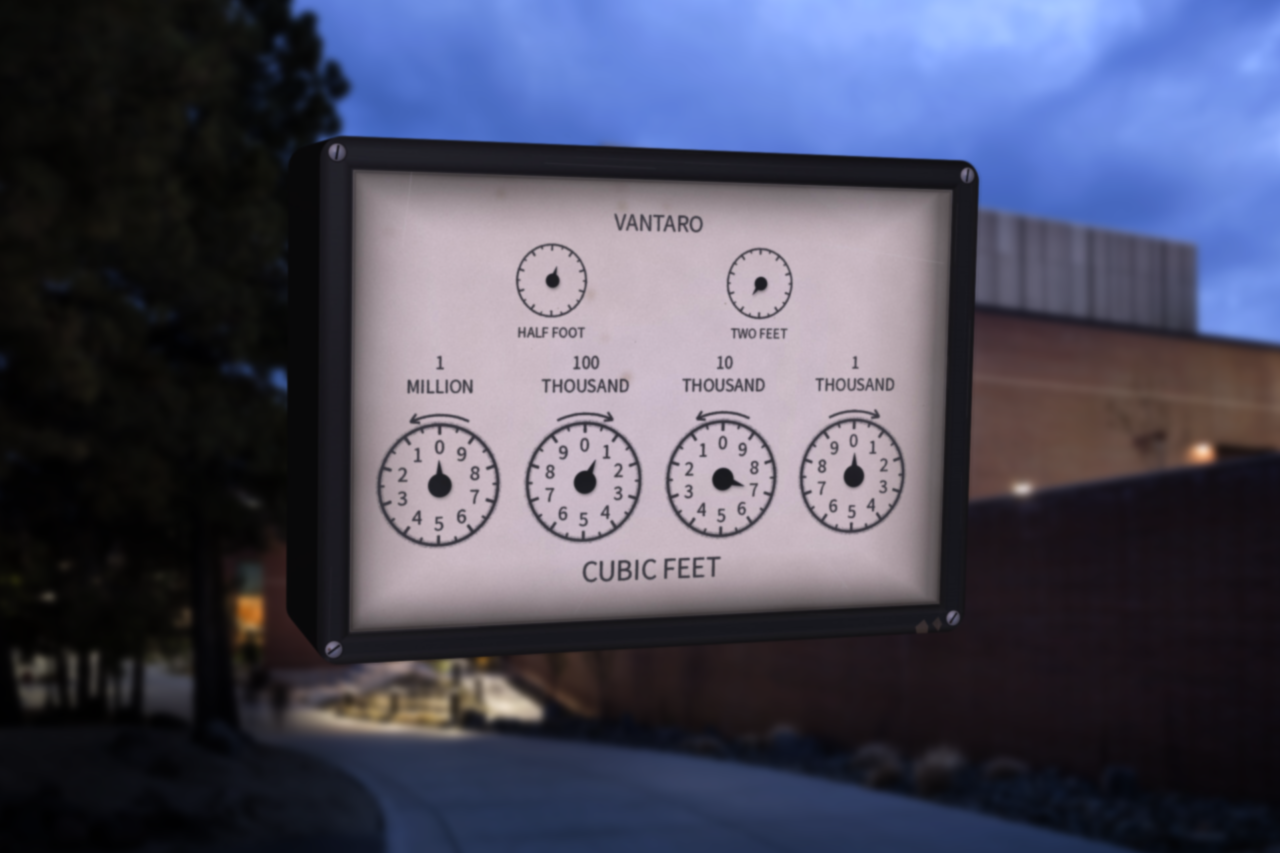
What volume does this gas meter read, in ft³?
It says 7000 ft³
